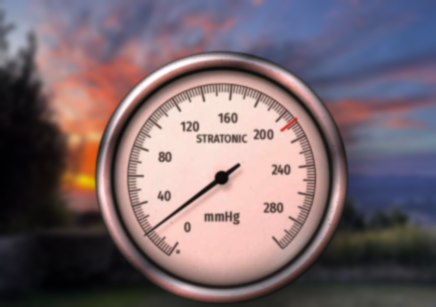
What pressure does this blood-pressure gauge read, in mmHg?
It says 20 mmHg
